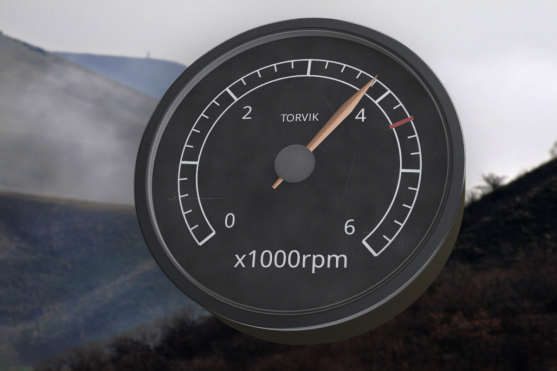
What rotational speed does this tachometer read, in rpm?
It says 3800 rpm
